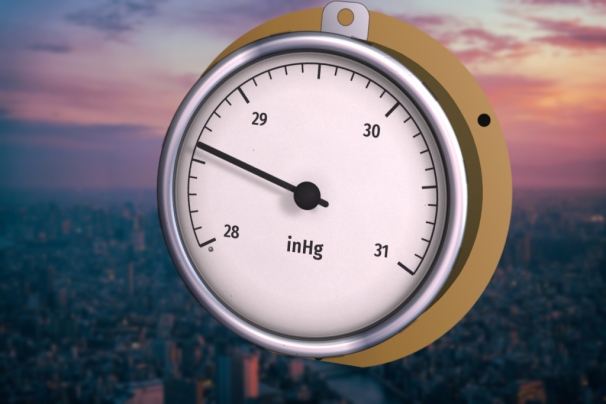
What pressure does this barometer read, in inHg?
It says 28.6 inHg
